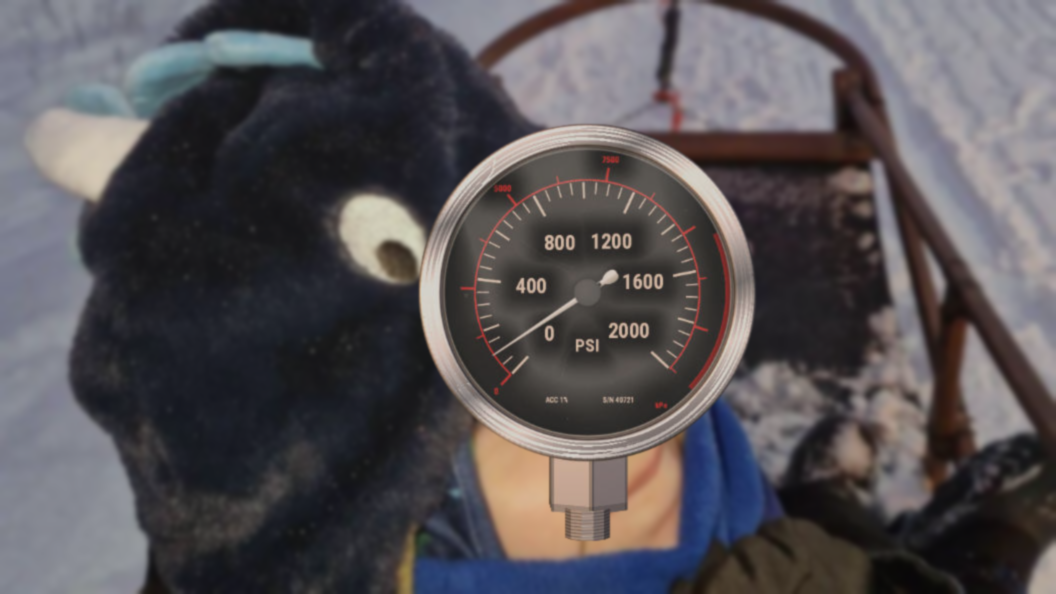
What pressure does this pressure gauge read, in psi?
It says 100 psi
